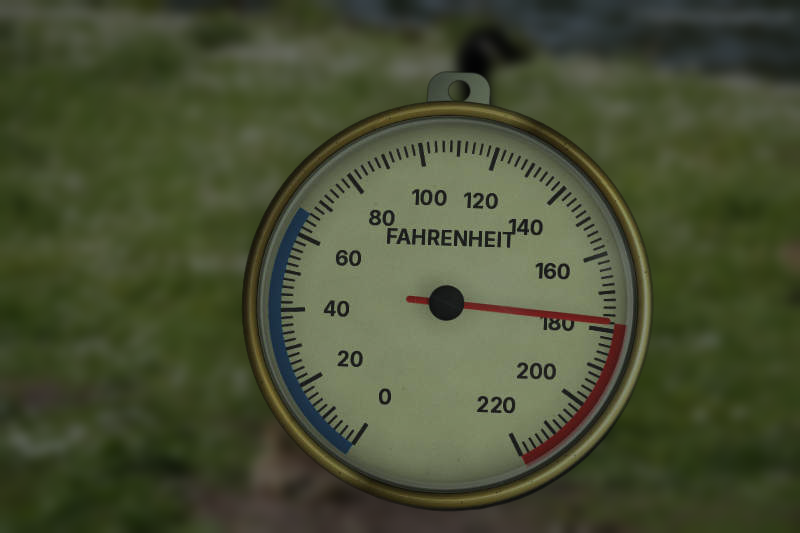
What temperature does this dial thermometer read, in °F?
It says 178 °F
